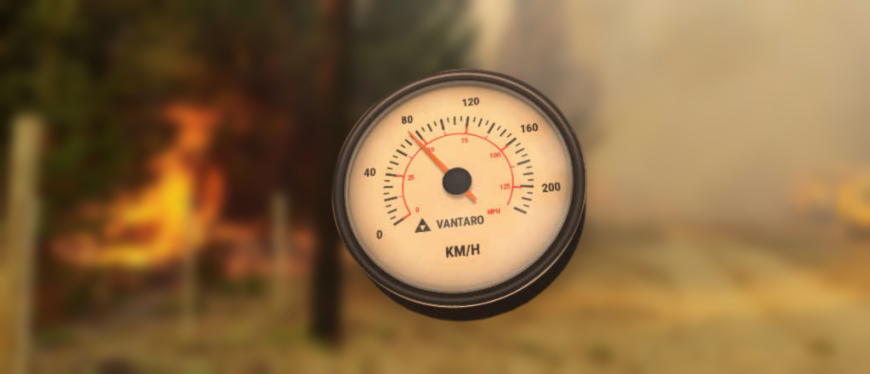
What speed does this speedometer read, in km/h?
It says 75 km/h
